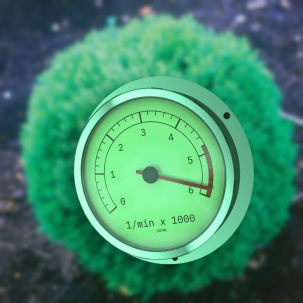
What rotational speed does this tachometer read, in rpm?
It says 5800 rpm
